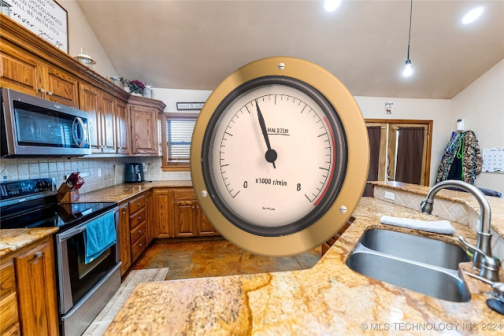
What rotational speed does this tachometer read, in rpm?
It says 3400 rpm
